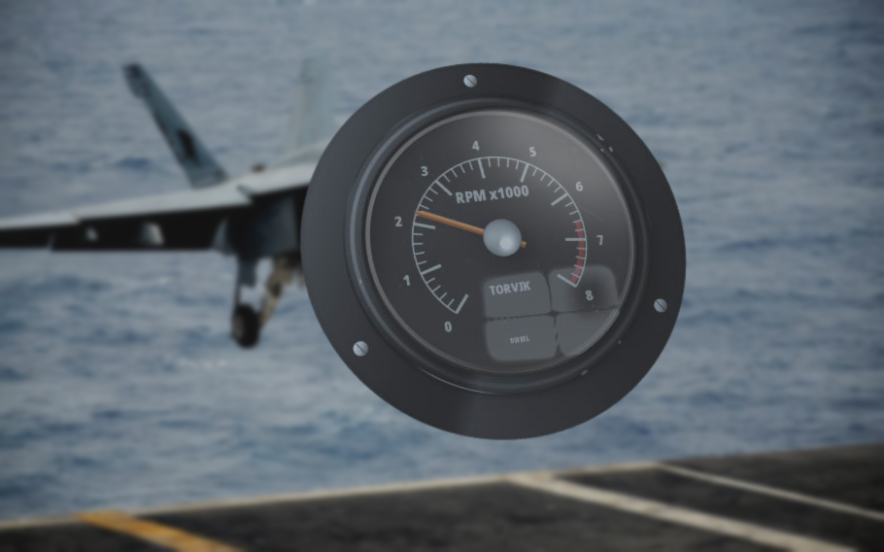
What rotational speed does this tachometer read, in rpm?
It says 2200 rpm
